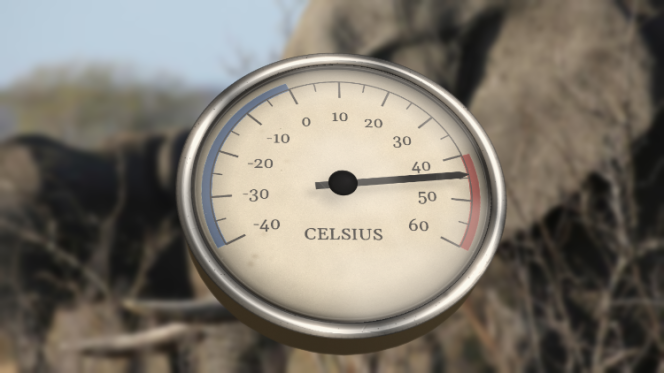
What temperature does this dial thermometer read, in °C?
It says 45 °C
